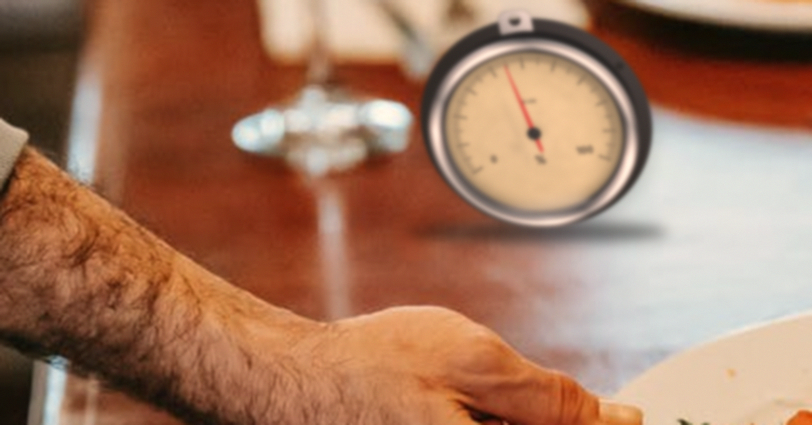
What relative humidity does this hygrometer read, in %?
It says 45 %
